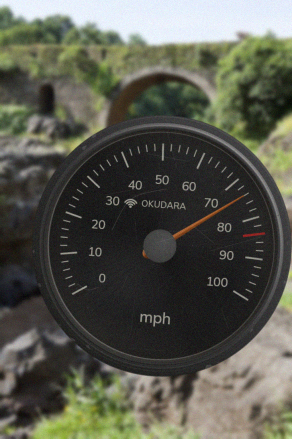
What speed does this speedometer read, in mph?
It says 74 mph
